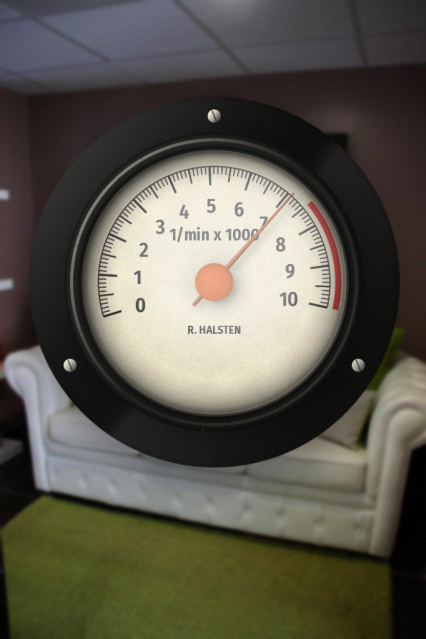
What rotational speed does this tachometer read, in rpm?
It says 7100 rpm
